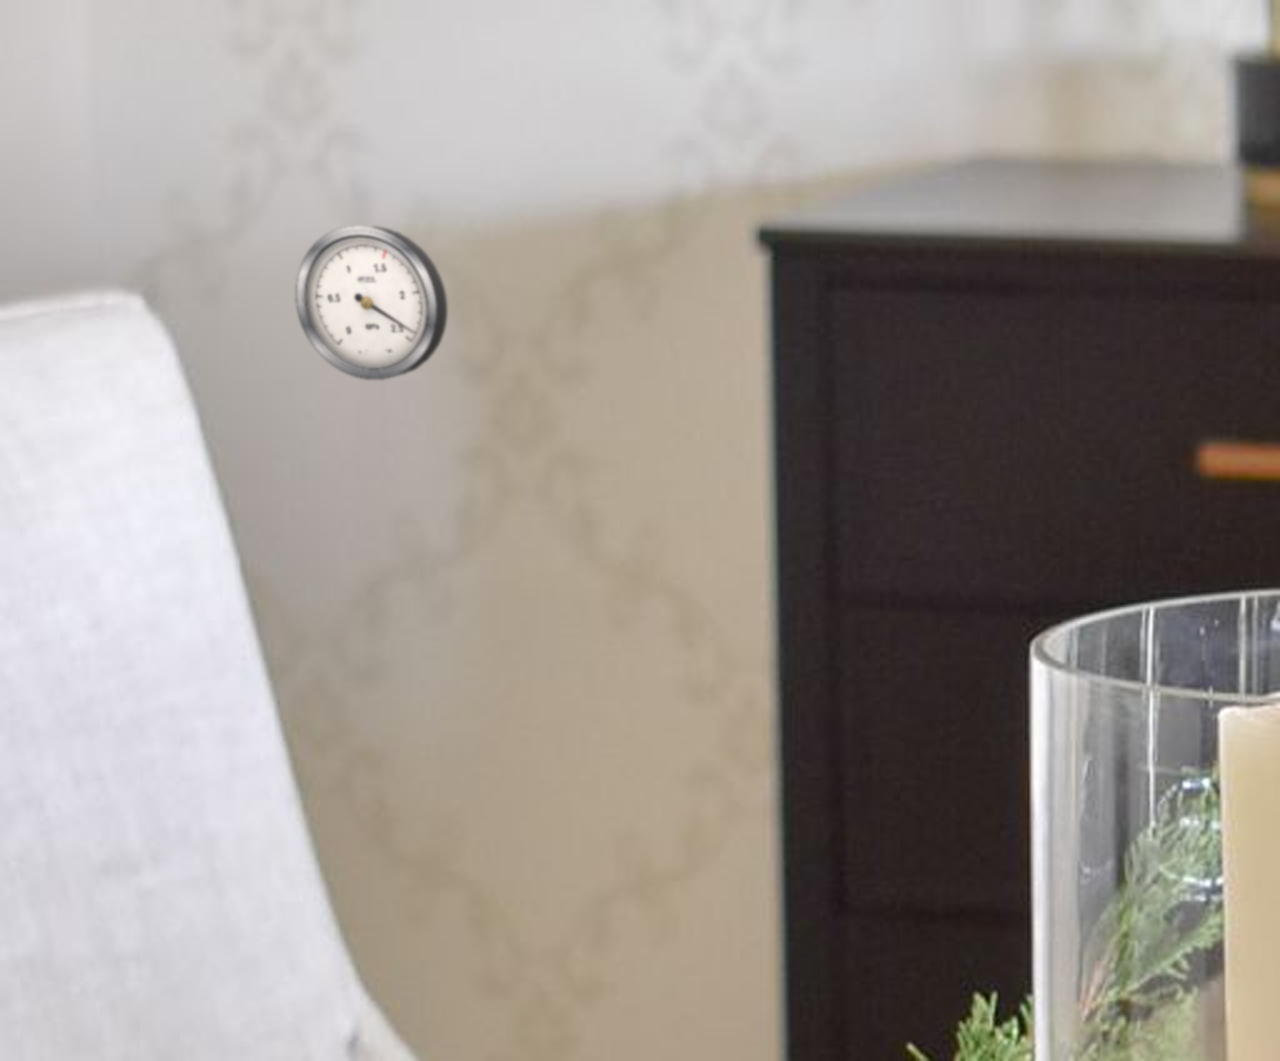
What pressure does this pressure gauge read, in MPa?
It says 2.4 MPa
